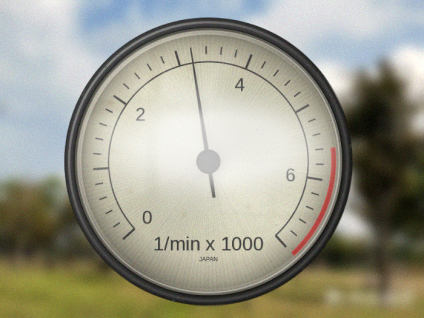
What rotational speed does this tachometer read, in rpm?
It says 3200 rpm
